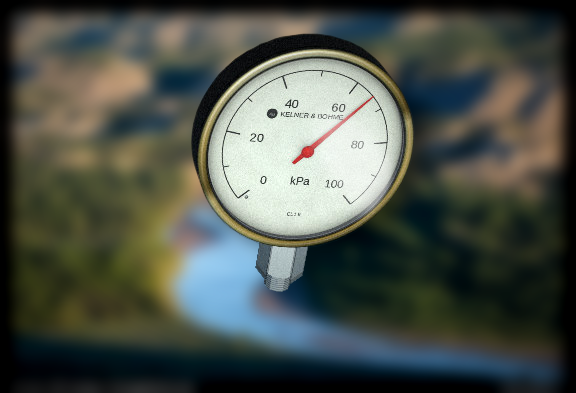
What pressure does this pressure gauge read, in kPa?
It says 65 kPa
